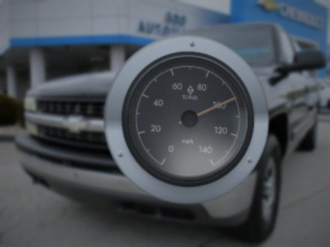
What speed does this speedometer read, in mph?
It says 100 mph
